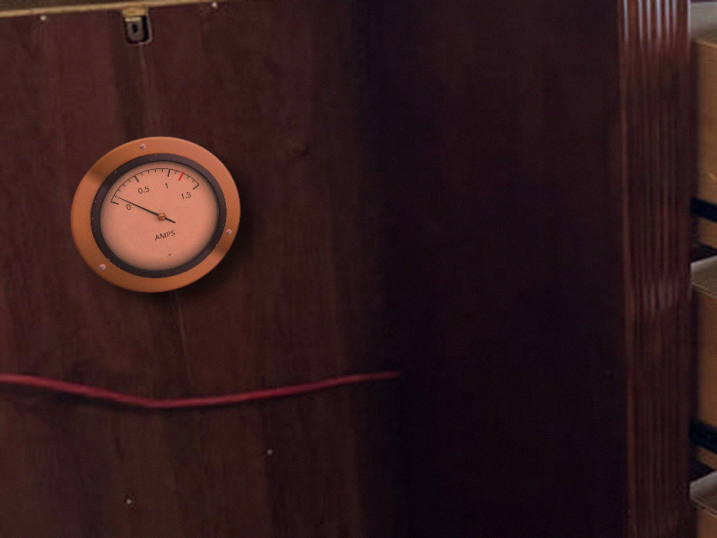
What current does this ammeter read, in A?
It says 0.1 A
